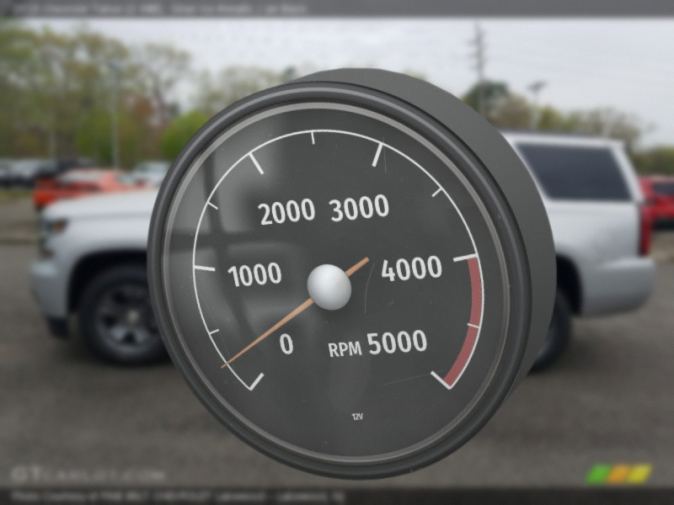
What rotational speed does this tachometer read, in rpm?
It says 250 rpm
